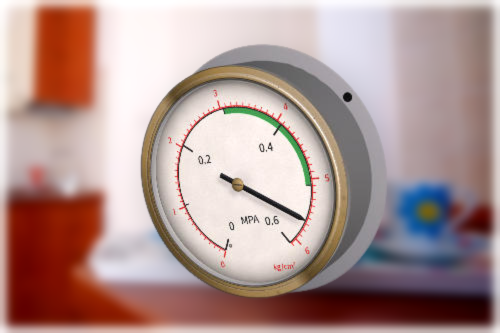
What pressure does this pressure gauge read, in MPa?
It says 0.55 MPa
